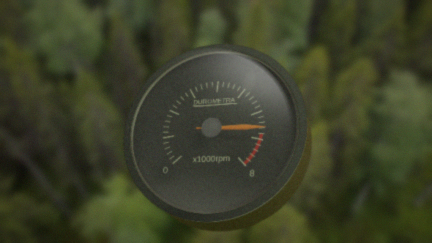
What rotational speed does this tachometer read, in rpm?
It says 6600 rpm
